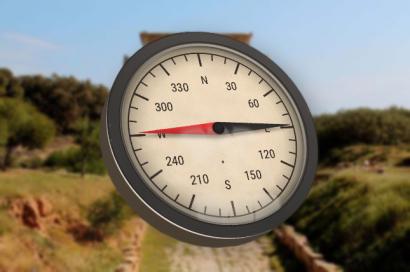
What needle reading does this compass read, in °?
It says 270 °
